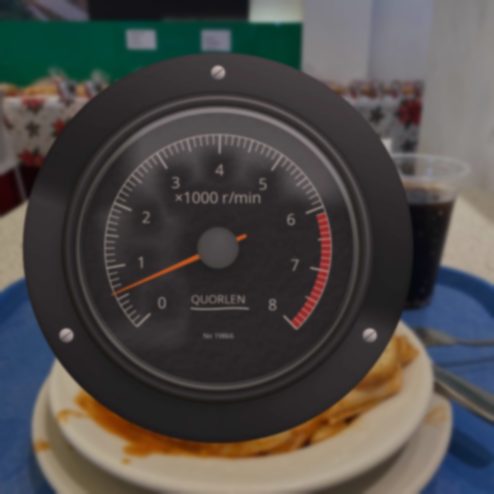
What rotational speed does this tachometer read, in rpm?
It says 600 rpm
